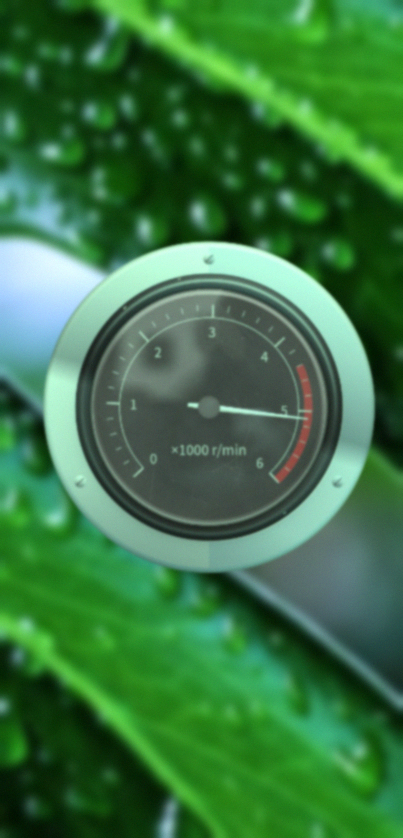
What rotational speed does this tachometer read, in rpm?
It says 5100 rpm
